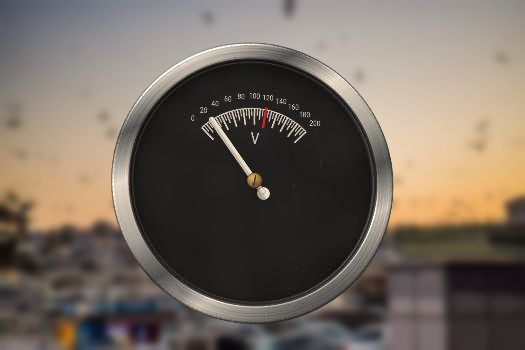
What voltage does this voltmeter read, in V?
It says 20 V
